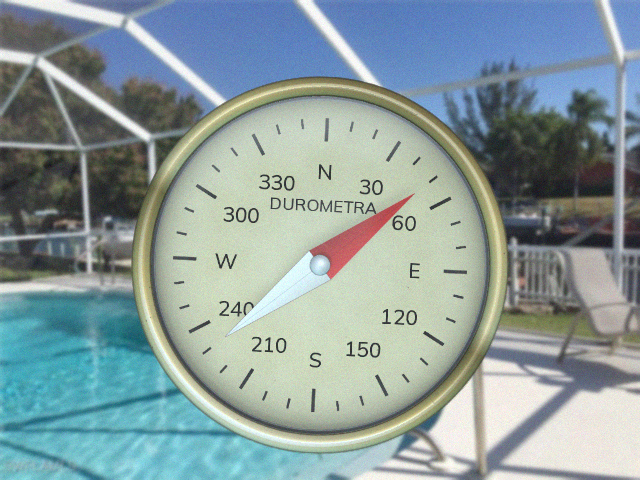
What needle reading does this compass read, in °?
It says 50 °
